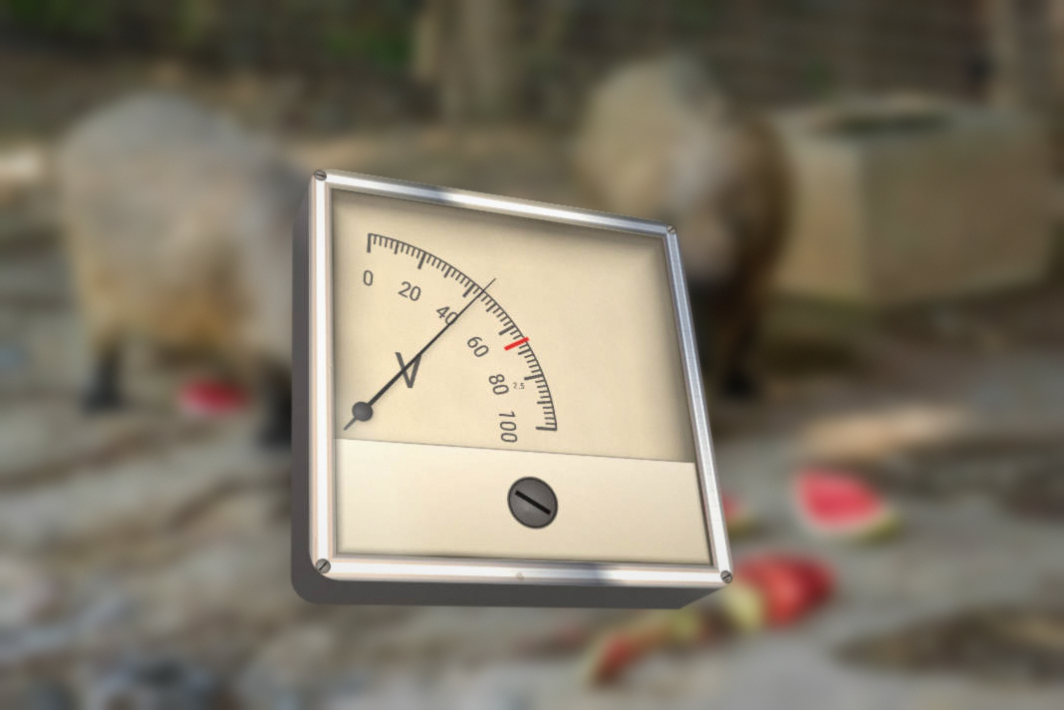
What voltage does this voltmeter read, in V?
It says 44 V
